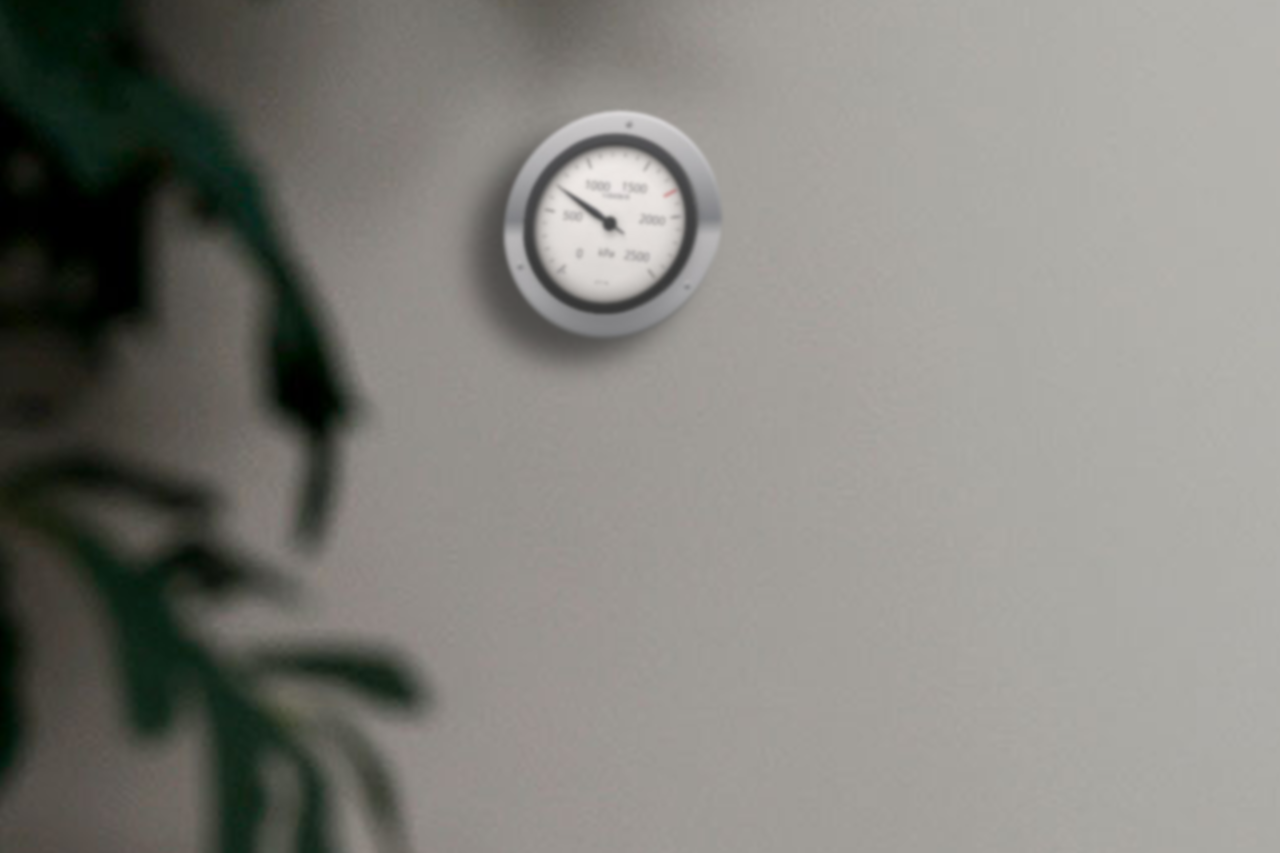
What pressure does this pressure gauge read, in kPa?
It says 700 kPa
